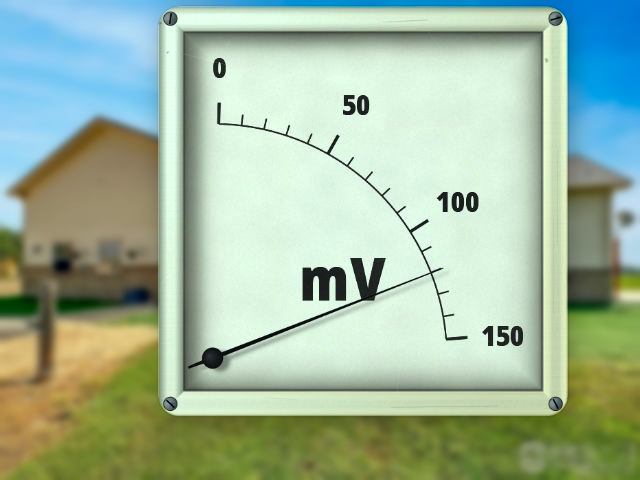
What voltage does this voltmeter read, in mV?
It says 120 mV
